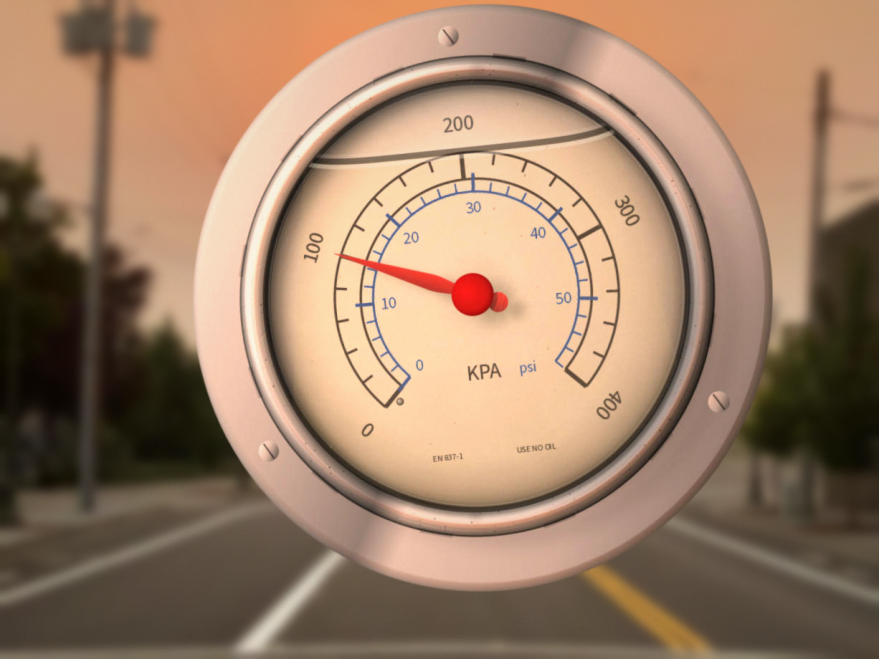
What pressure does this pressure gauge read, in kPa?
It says 100 kPa
